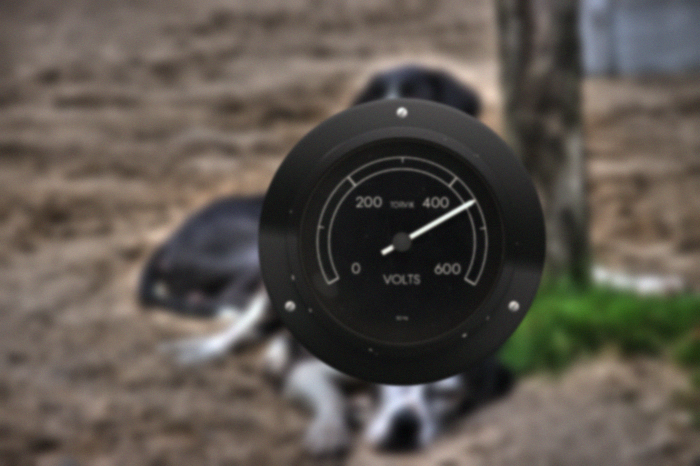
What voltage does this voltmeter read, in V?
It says 450 V
